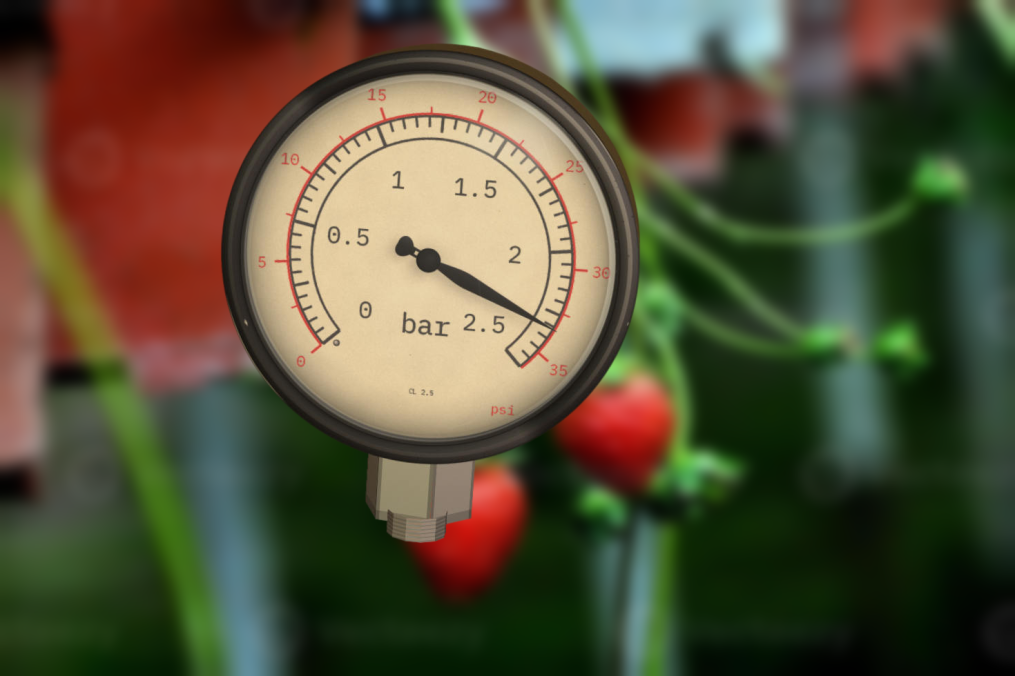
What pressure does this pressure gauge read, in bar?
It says 2.3 bar
